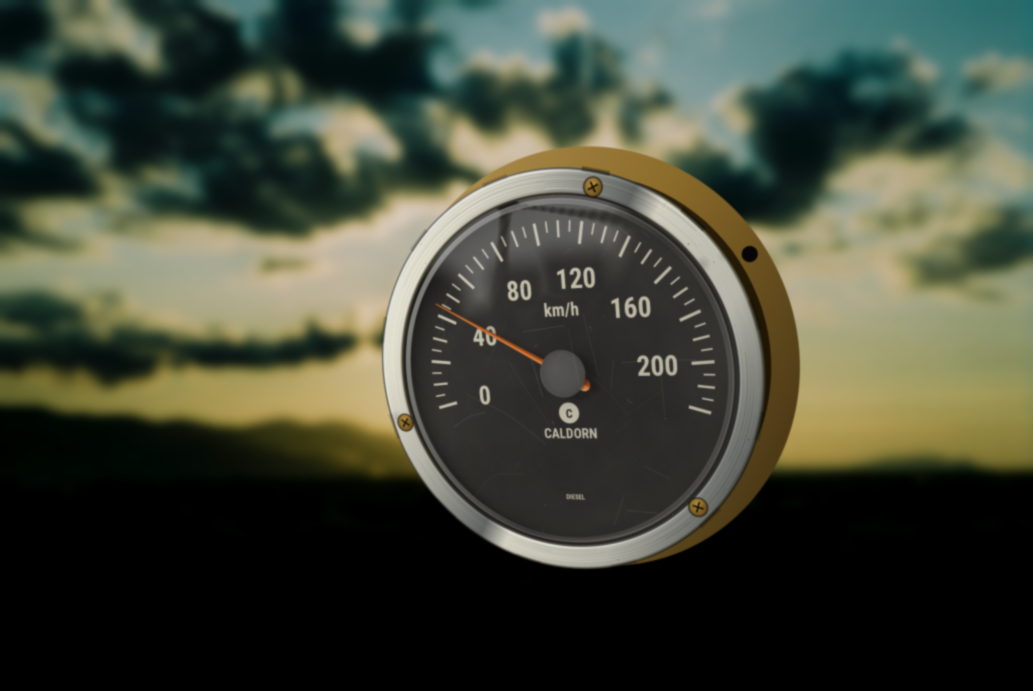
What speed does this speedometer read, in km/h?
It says 45 km/h
